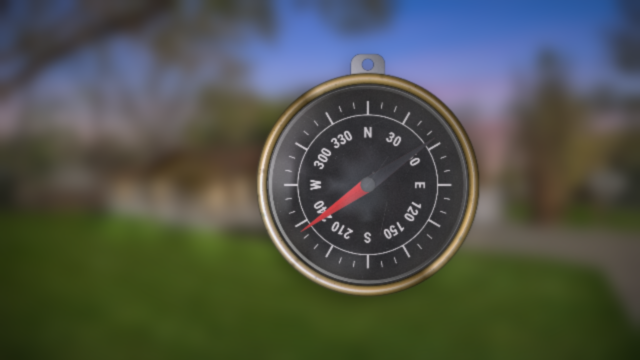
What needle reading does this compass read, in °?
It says 235 °
